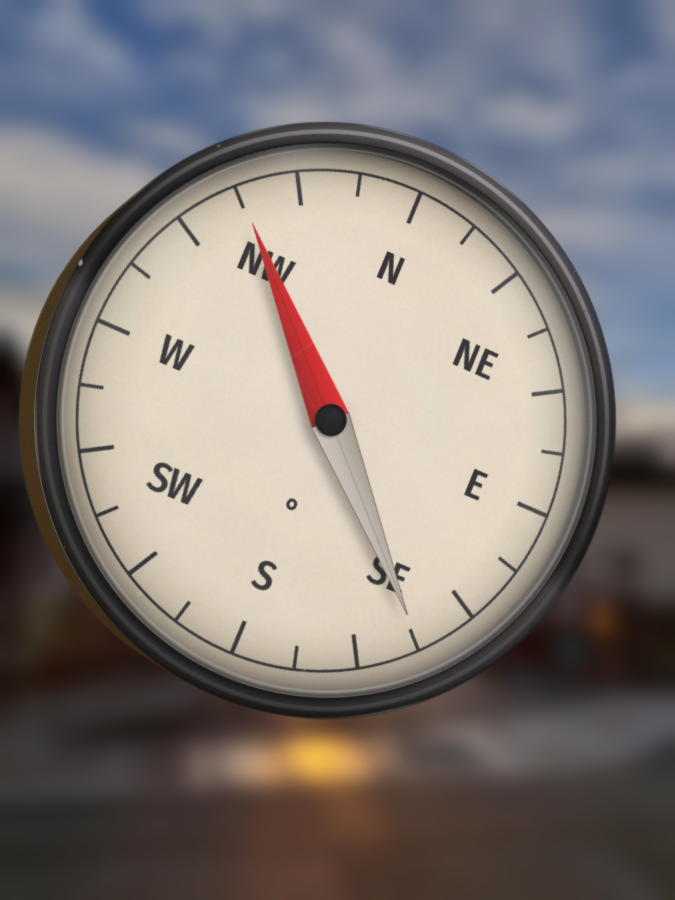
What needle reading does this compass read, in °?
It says 315 °
